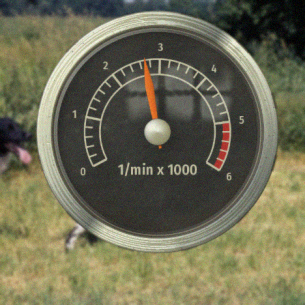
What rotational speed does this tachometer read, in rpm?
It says 2700 rpm
